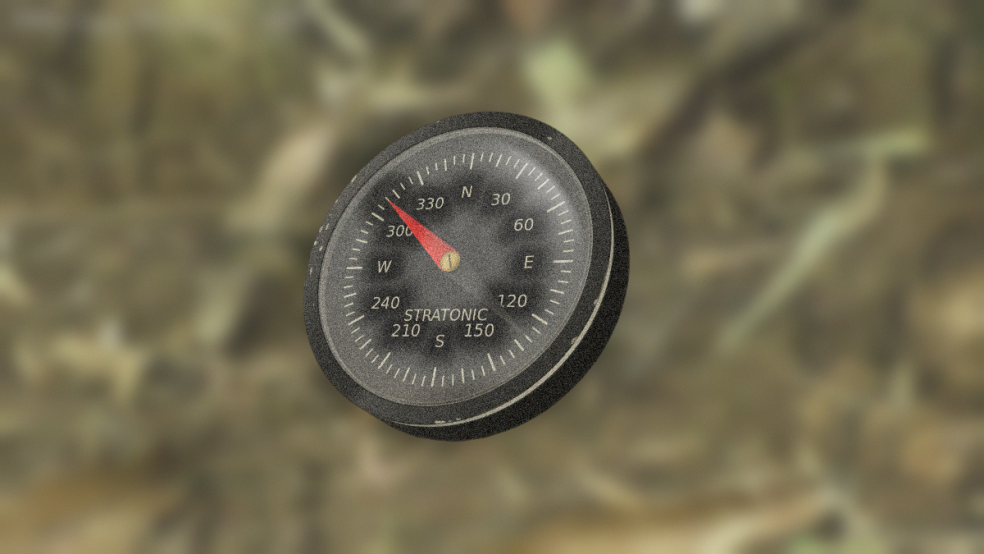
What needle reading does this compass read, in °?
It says 310 °
